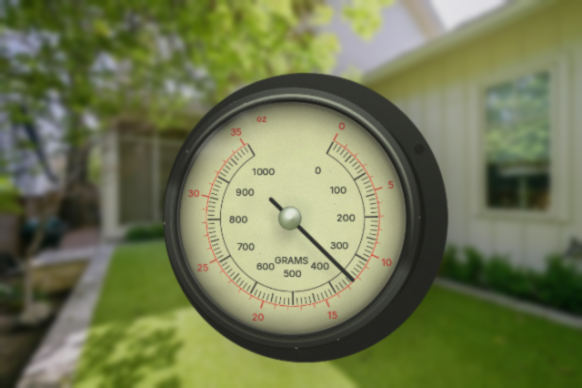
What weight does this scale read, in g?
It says 350 g
